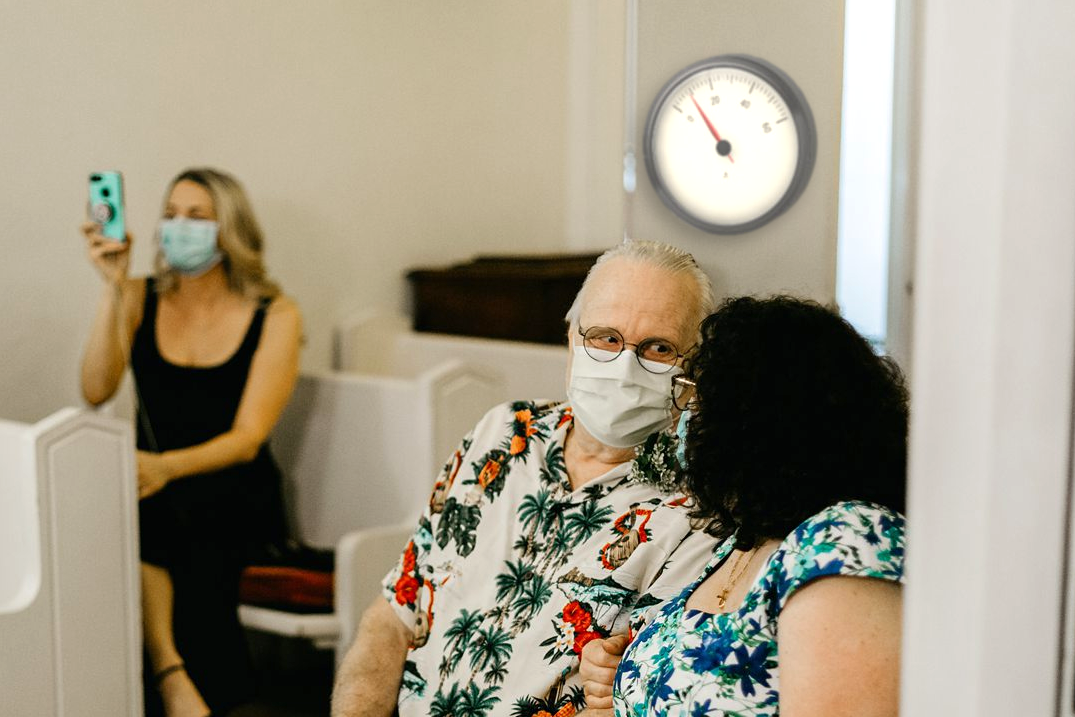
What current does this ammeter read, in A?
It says 10 A
